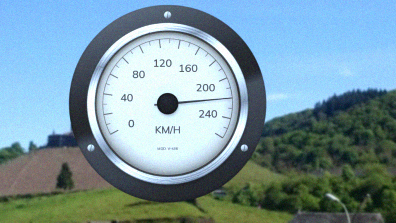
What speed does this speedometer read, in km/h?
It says 220 km/h
